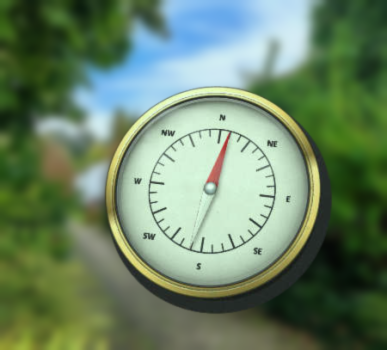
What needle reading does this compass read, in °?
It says 10 °
